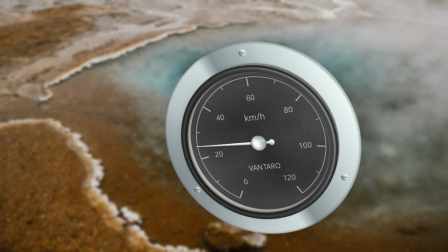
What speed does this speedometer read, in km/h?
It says 25 km/h
